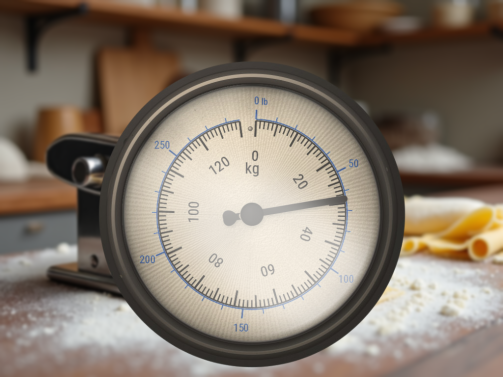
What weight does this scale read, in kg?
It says 29 kg
